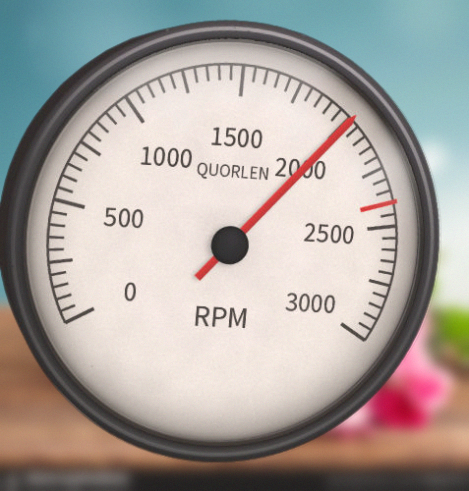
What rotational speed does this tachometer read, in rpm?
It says 2000 rpm
